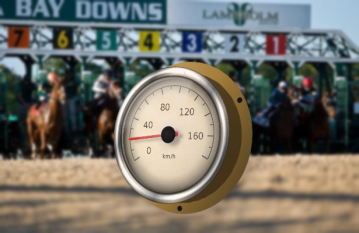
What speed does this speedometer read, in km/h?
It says 20 km/h
